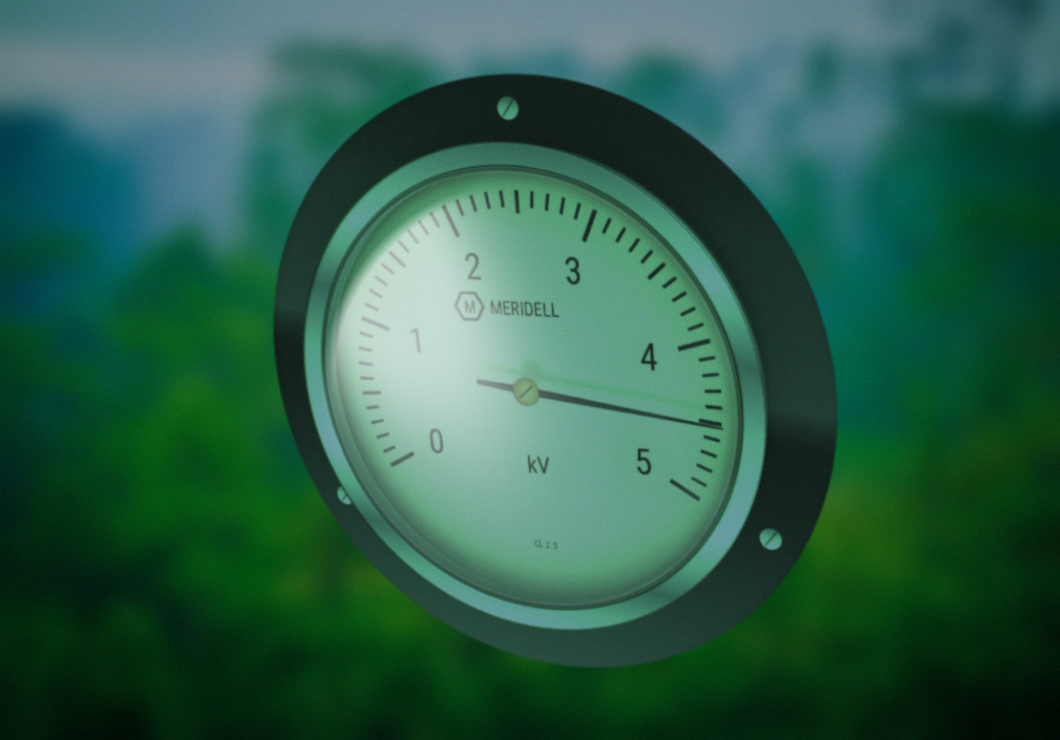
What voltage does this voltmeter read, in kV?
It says 4.5 kV
